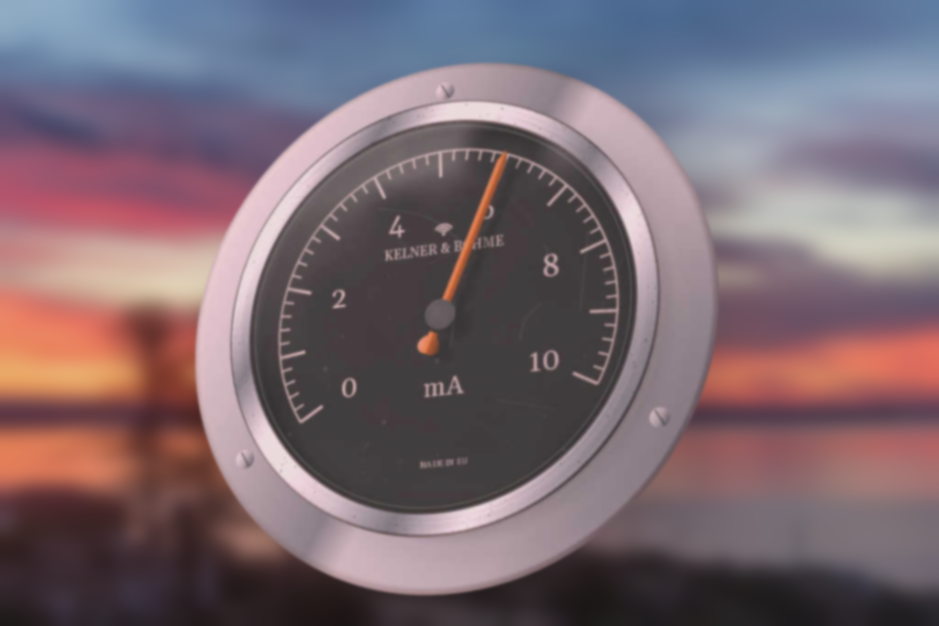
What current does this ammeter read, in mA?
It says 6 mA
